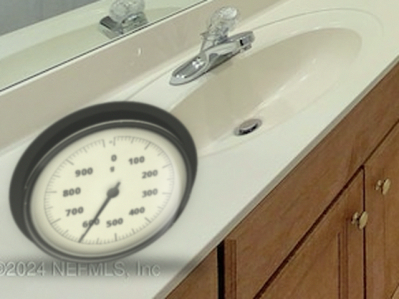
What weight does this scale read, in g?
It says 600 g
